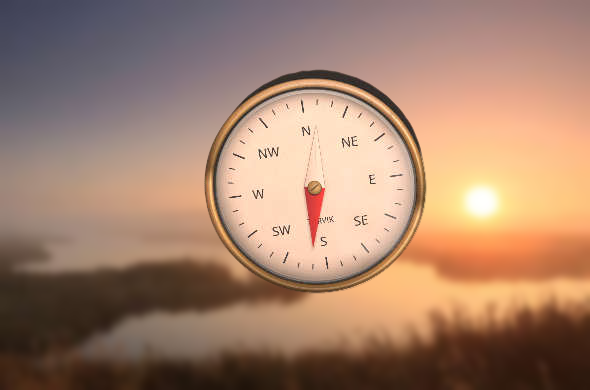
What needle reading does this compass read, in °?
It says 190 °
